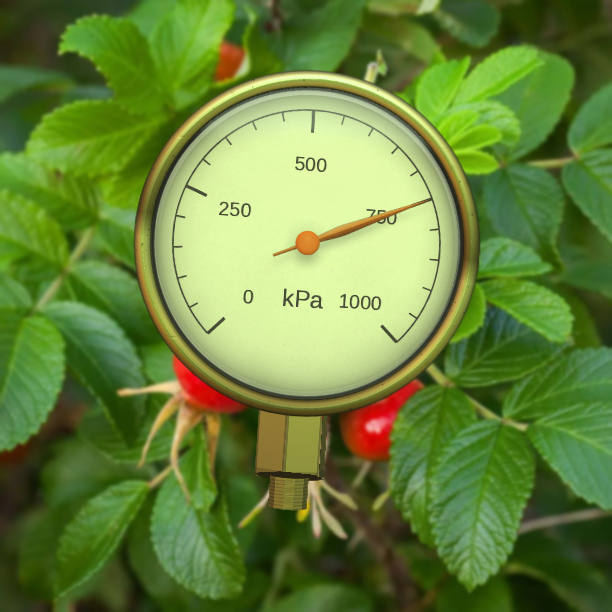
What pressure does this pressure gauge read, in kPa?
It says 750 kPa
